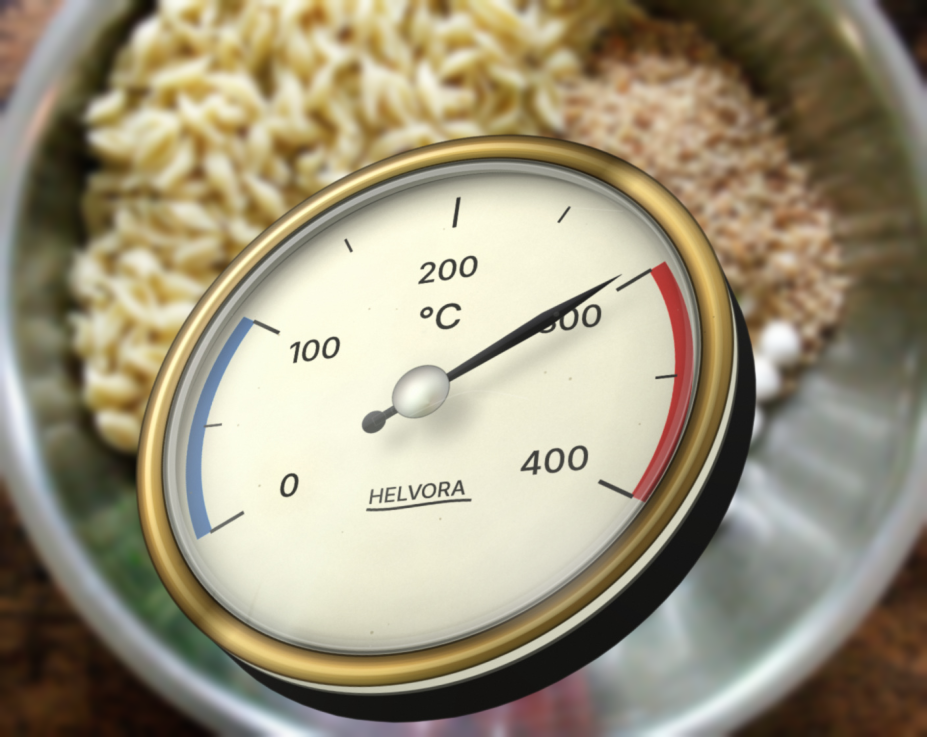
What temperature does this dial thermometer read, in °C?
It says 300 °C
